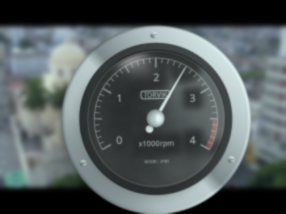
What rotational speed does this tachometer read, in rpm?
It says 2500 rpm
